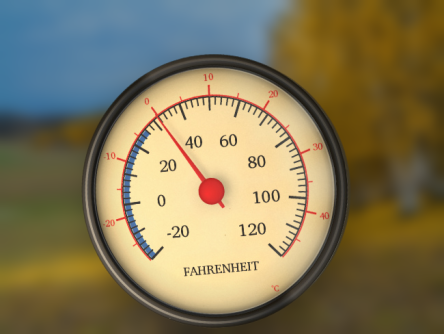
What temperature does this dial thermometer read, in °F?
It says 32 °F
